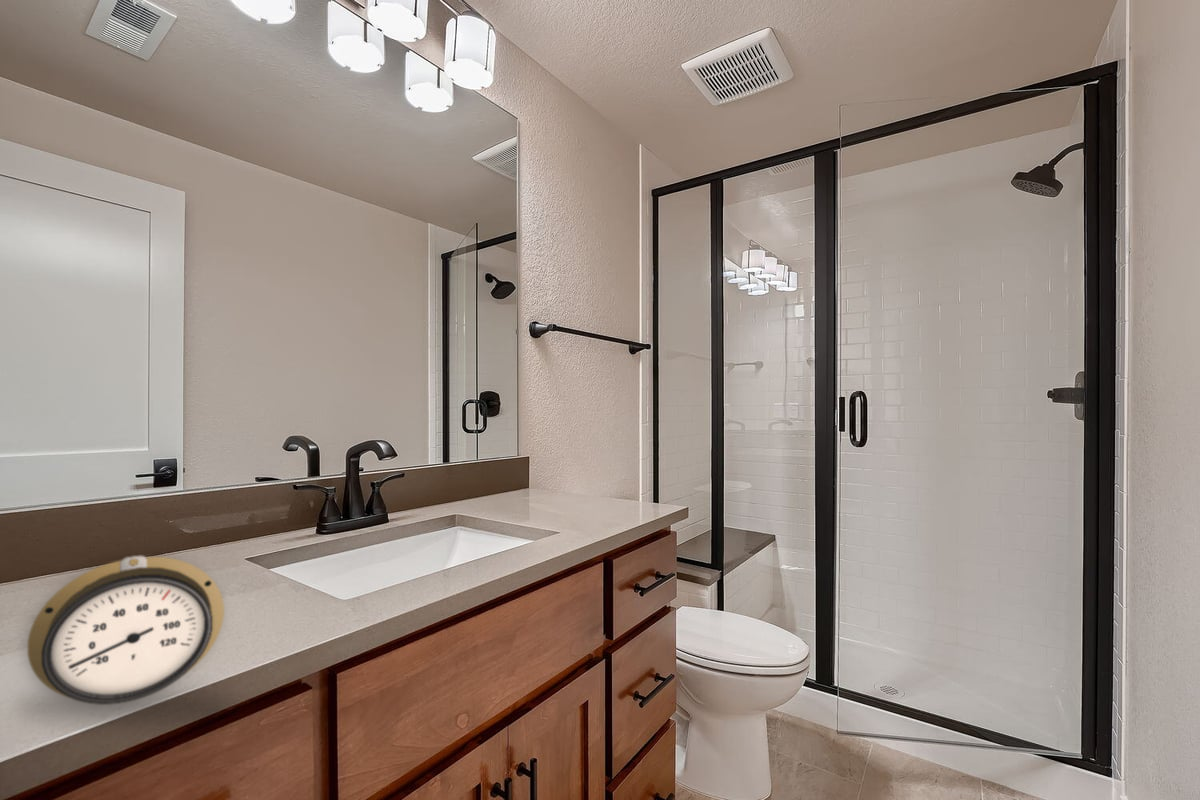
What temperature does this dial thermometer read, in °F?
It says -12 °F
